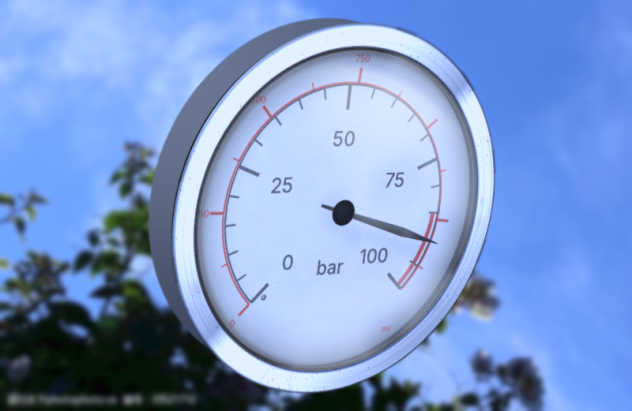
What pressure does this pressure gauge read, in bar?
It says 90 bar
